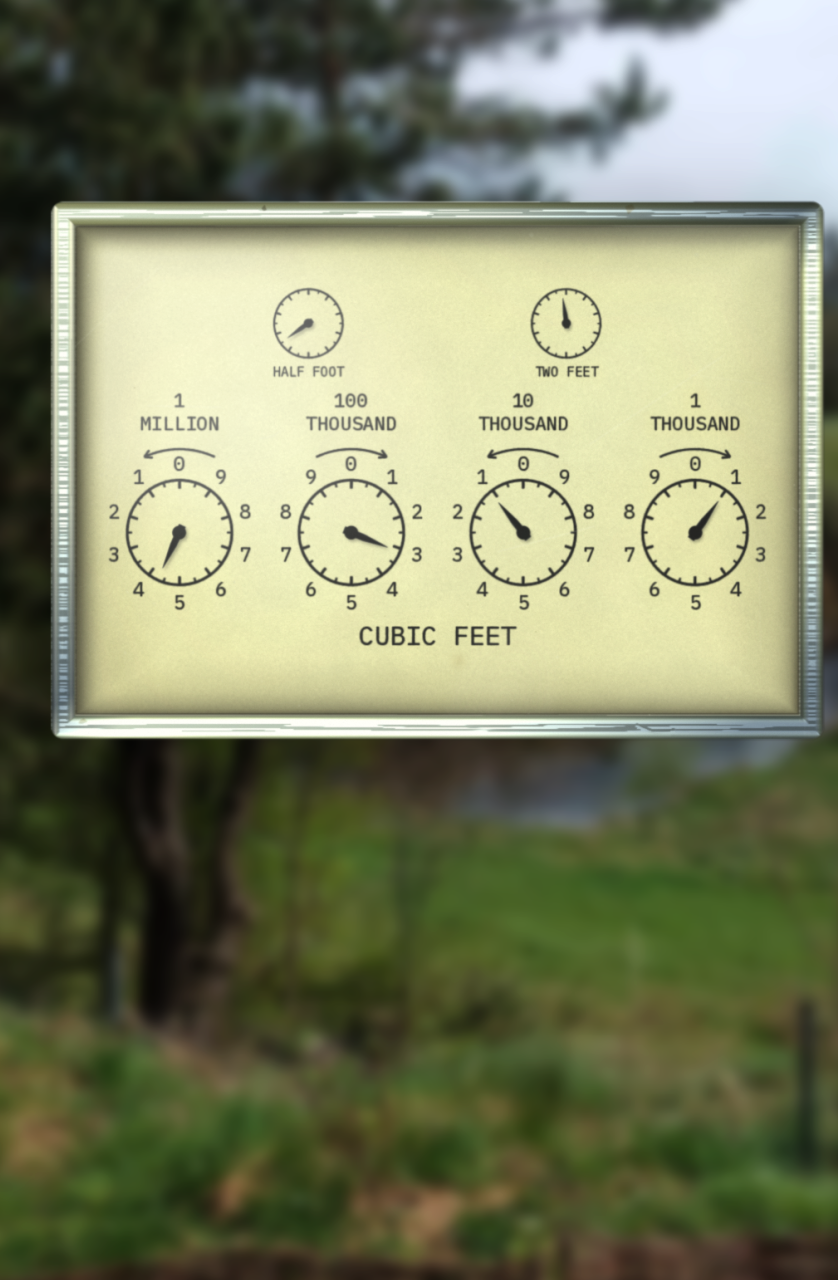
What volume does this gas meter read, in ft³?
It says 431100 ft³
